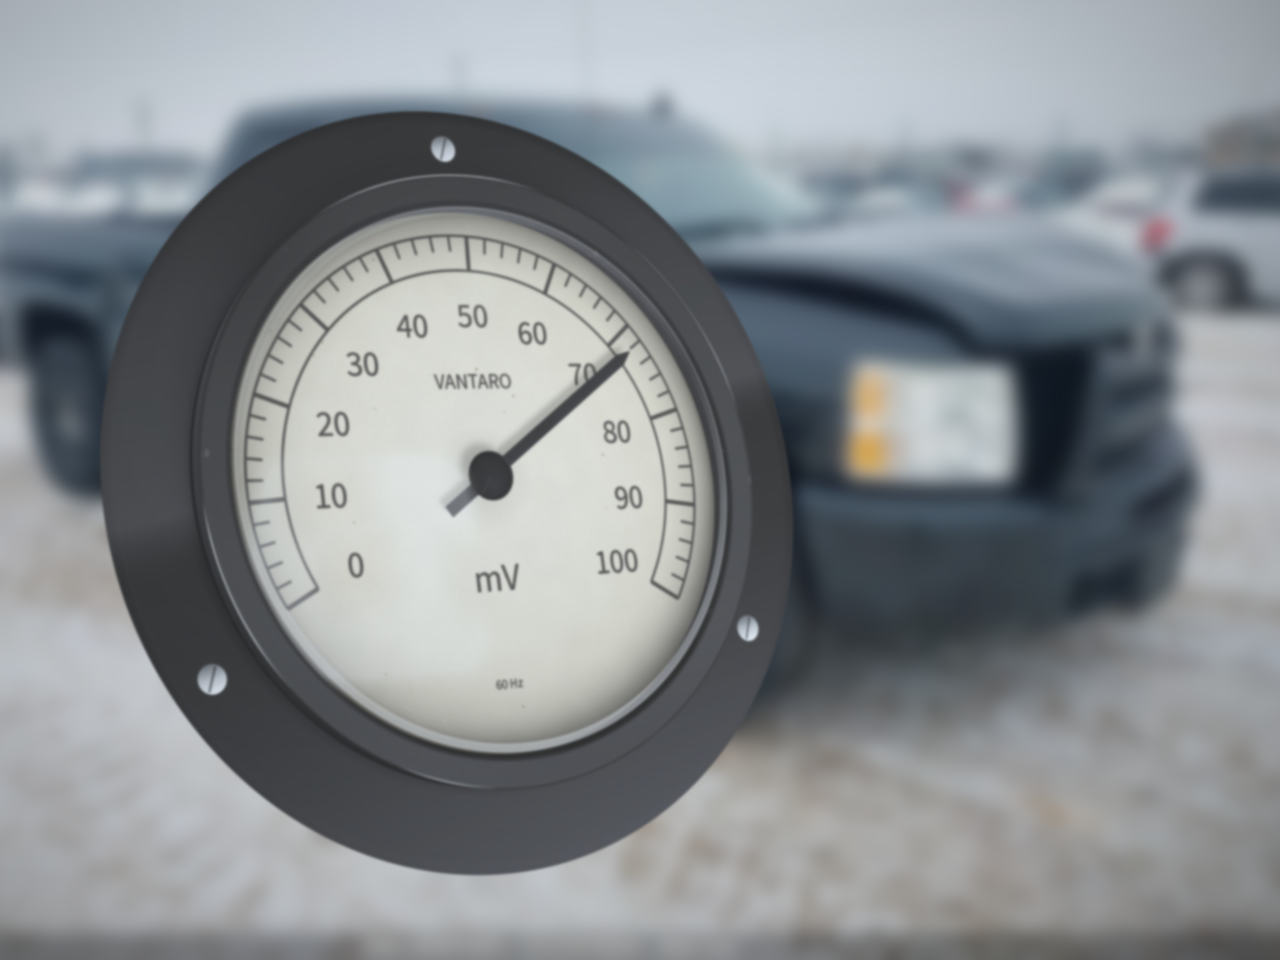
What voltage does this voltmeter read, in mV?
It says 72 mV
